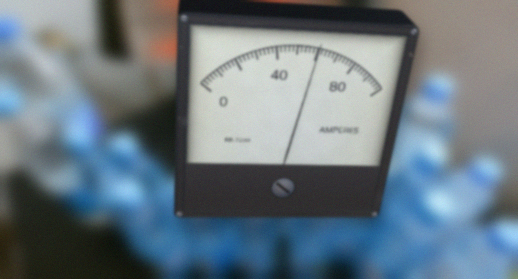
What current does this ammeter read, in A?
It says 60 A
